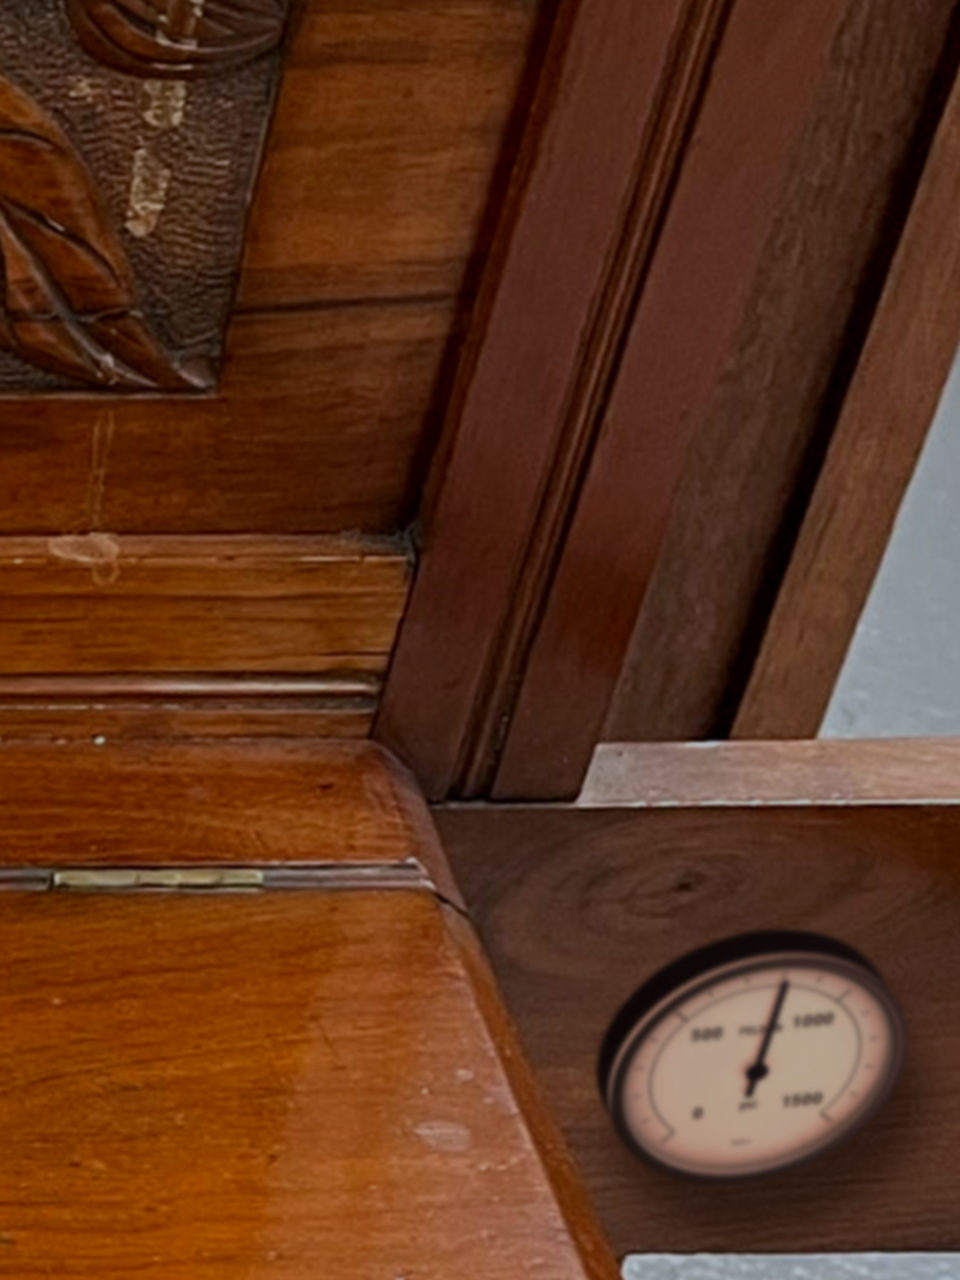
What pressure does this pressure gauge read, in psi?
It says 800 psi
